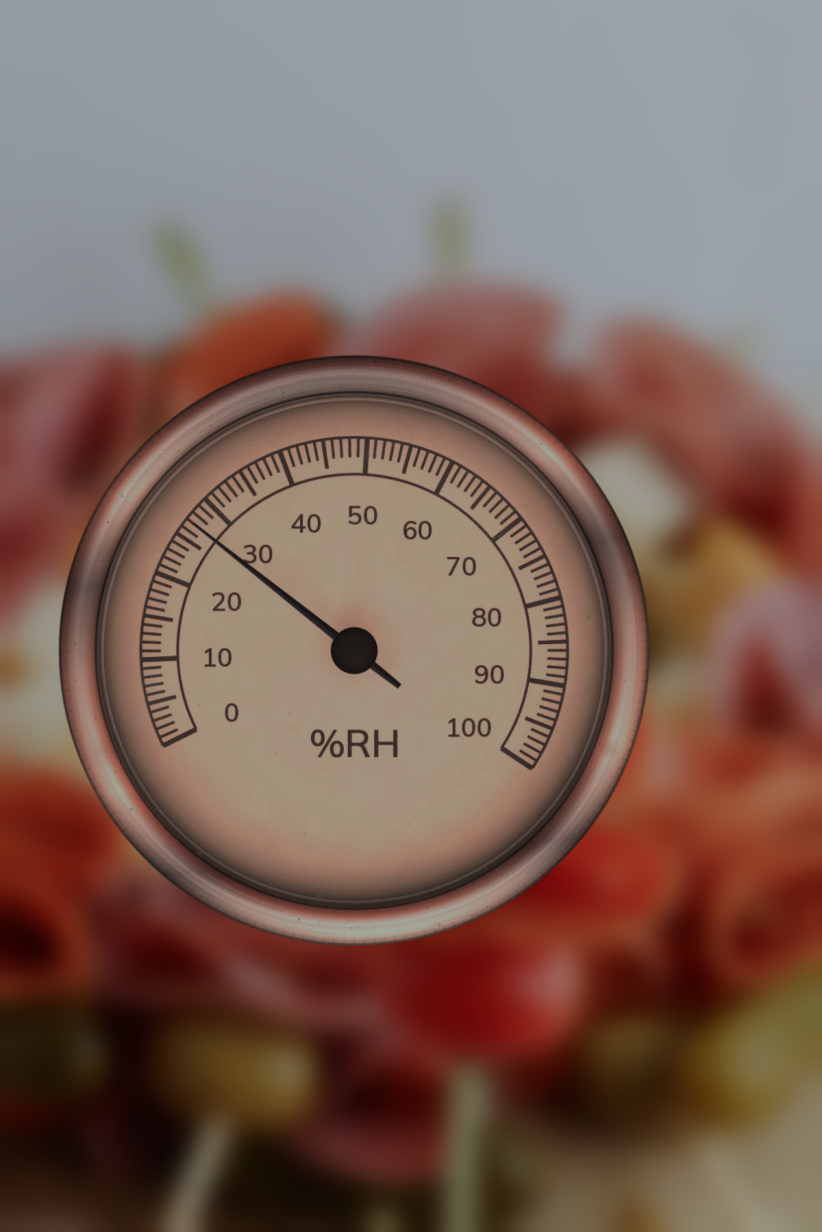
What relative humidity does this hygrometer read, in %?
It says 27 %
